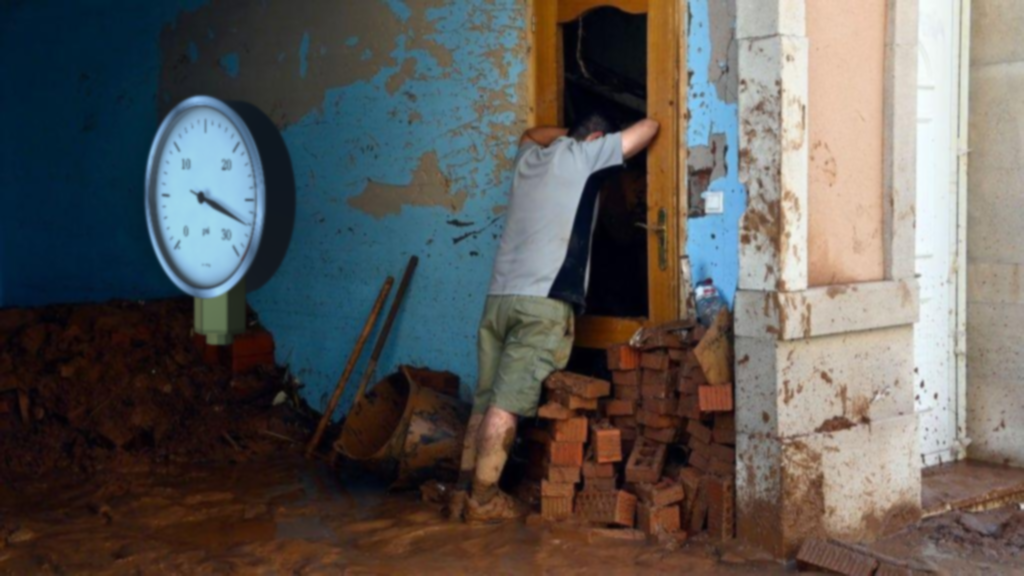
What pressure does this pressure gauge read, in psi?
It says 27 psi
